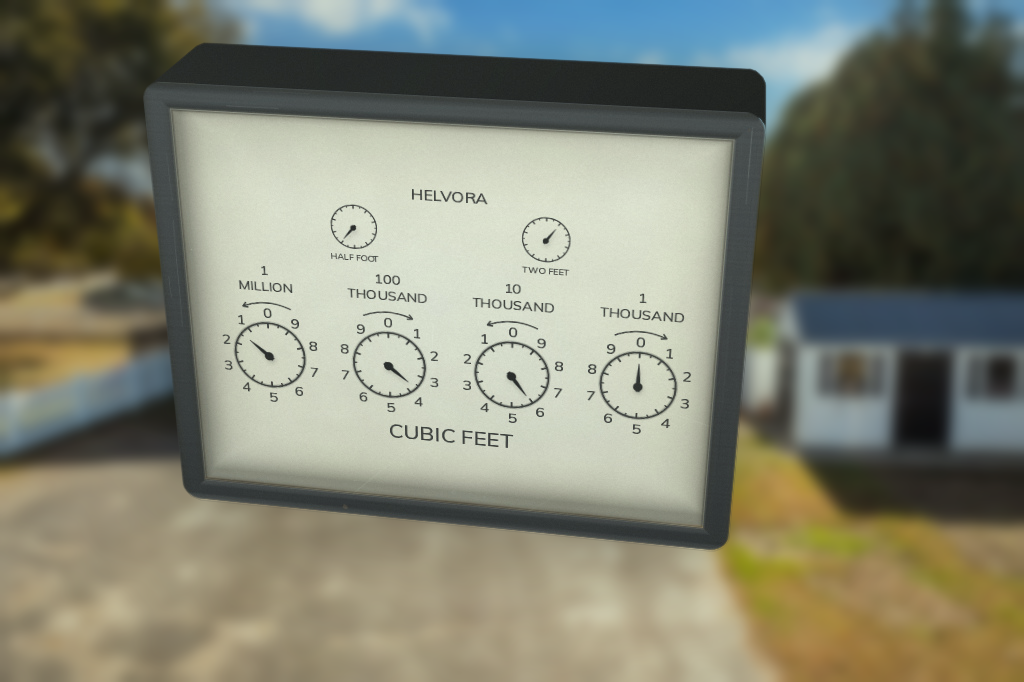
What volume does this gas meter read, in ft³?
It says 136000 ft³
